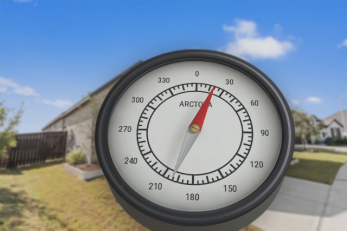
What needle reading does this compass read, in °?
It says 20 °
